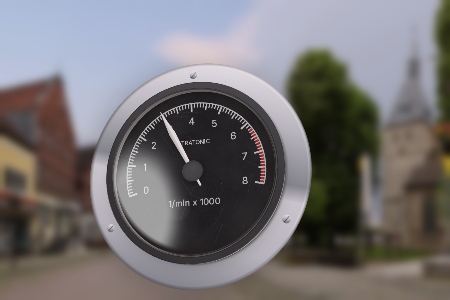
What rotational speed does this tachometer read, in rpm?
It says 3000 rpm
